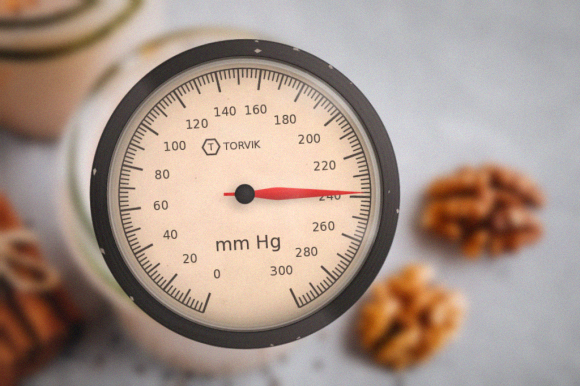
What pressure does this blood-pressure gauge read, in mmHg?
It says 238 mmHg
